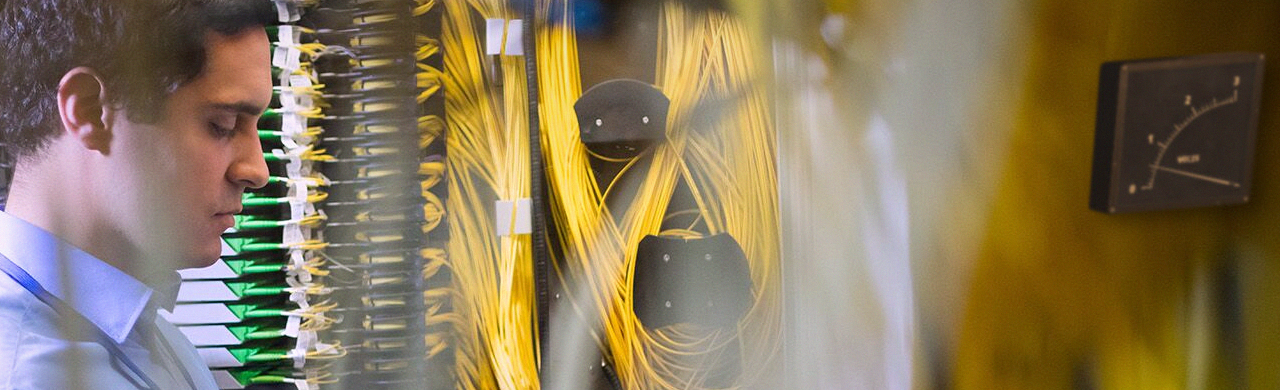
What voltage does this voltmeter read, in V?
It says 0.5 V
